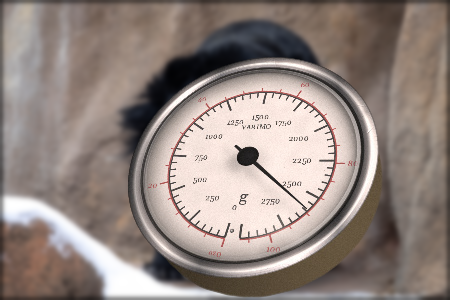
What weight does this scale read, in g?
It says 2600 g
